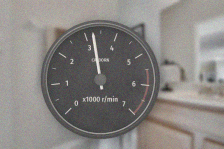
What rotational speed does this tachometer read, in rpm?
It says 3250 rpm
